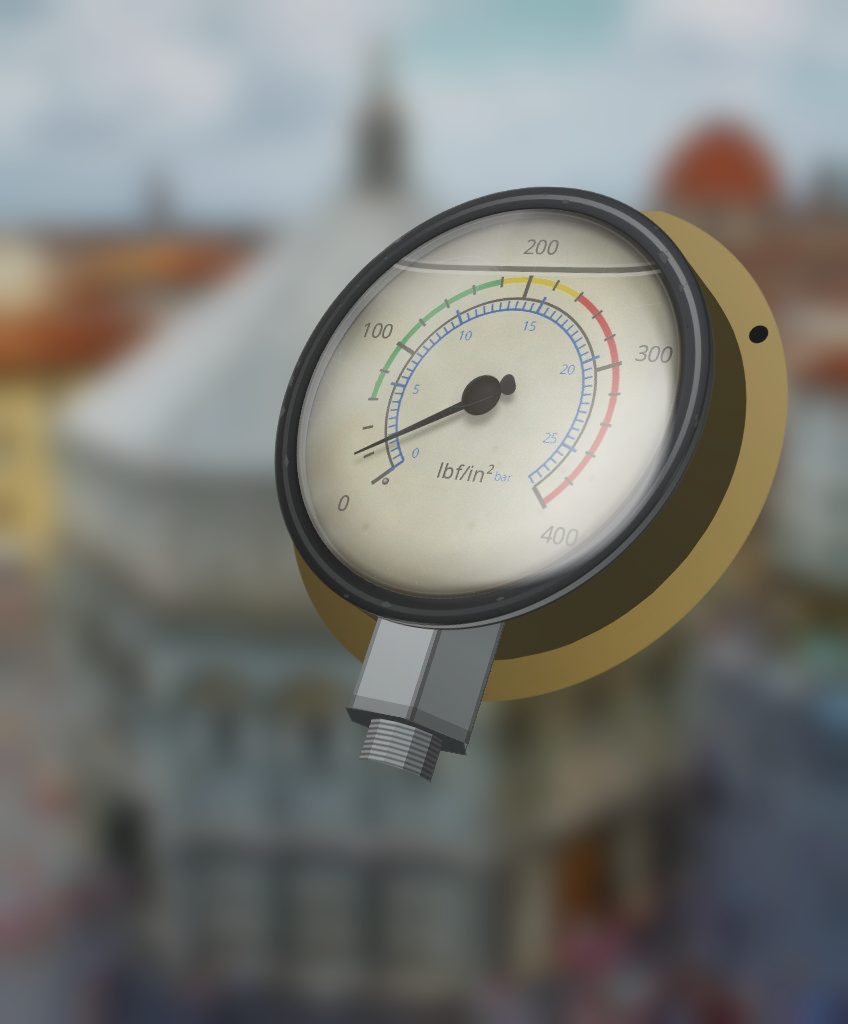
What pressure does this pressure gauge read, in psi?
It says 20 psi
